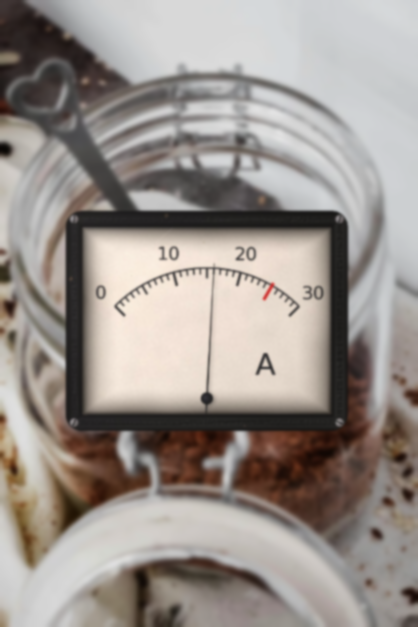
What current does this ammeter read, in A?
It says 16 A
